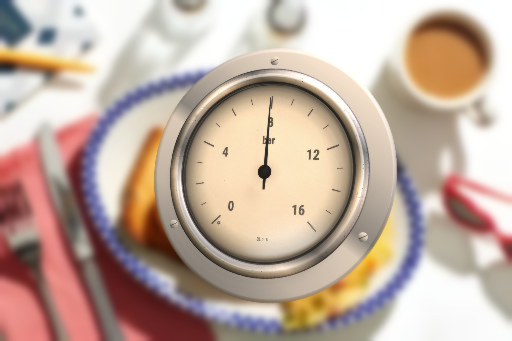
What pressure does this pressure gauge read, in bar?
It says 8 bar
